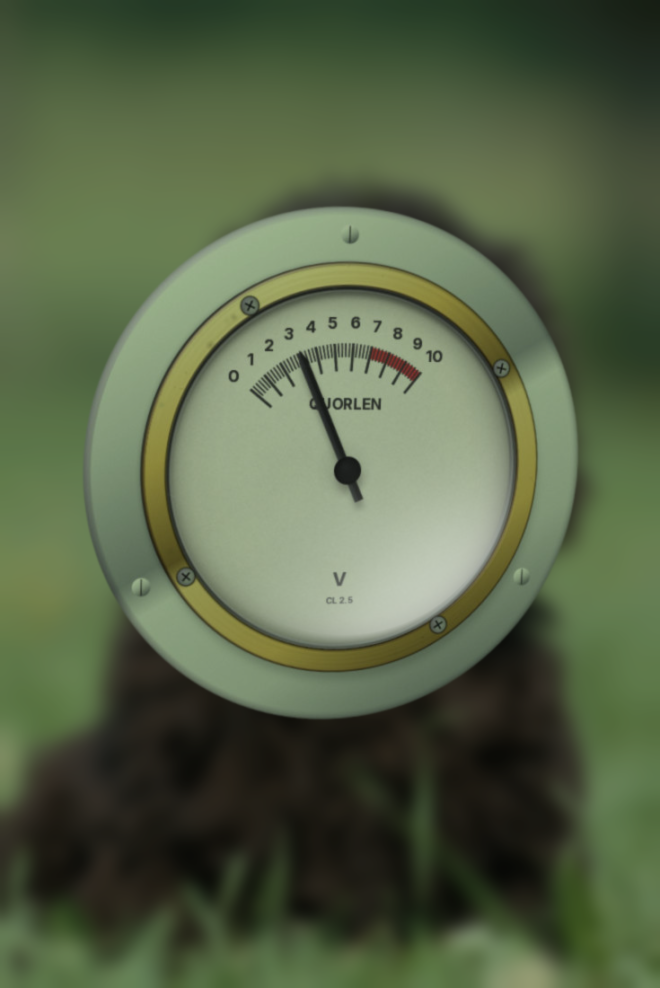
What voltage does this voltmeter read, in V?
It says 3 V
